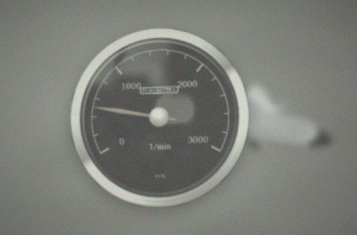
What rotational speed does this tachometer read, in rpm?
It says 500 rpm
